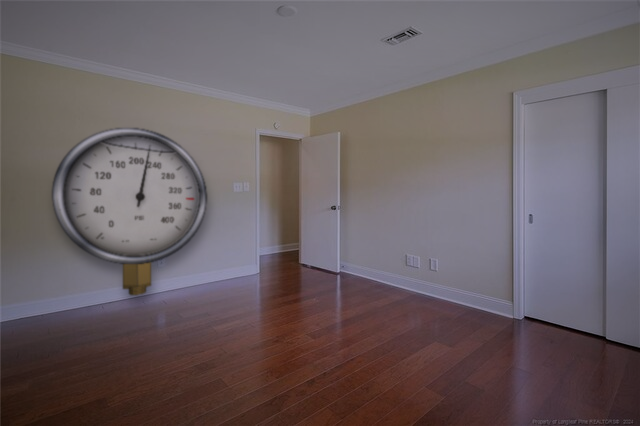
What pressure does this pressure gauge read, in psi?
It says 220 psi
